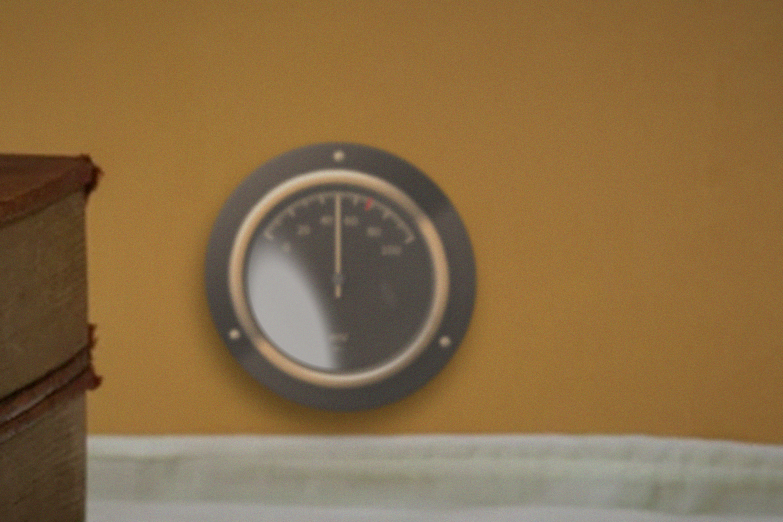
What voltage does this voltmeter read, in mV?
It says 50 mV
